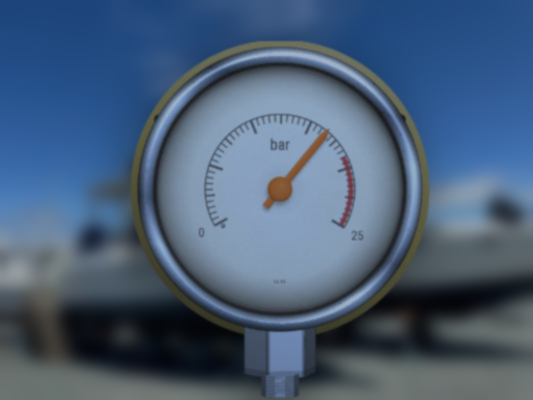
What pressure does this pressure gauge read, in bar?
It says 16.5 bar
